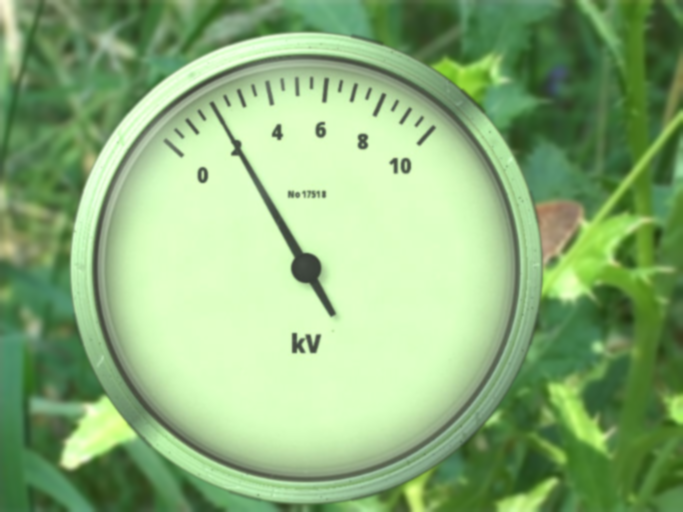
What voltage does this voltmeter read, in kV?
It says 2 kV
